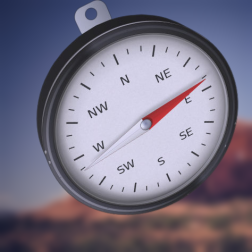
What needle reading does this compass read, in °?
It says 80 °
